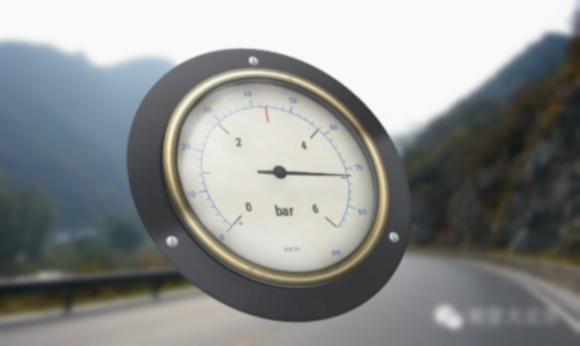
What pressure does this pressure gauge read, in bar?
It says 5 bar
